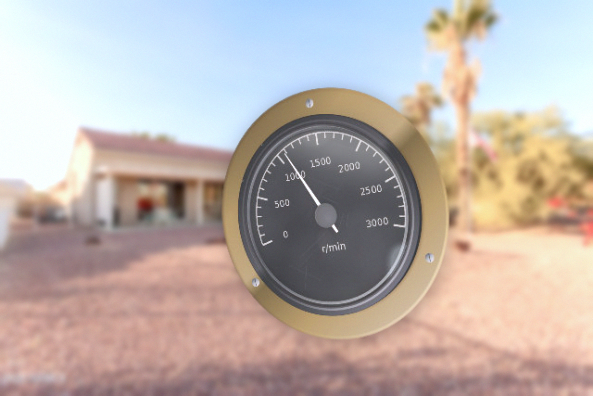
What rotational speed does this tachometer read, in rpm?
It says 1100 rpm
